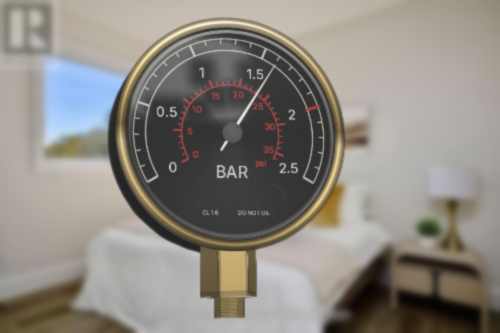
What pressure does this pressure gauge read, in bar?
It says 1.6 bar
